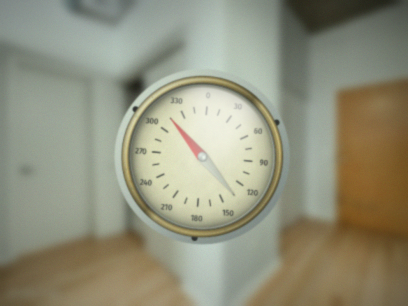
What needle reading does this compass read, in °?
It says 315 °
